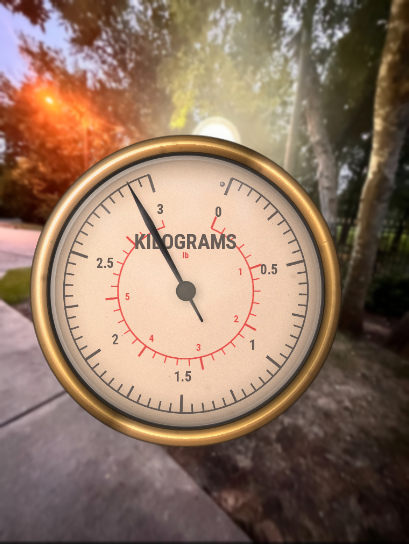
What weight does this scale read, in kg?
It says 2.9 kg
